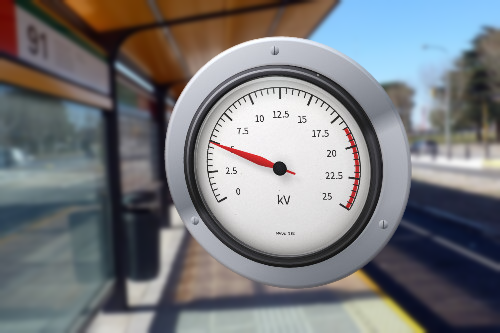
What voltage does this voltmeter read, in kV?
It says 5 kV
